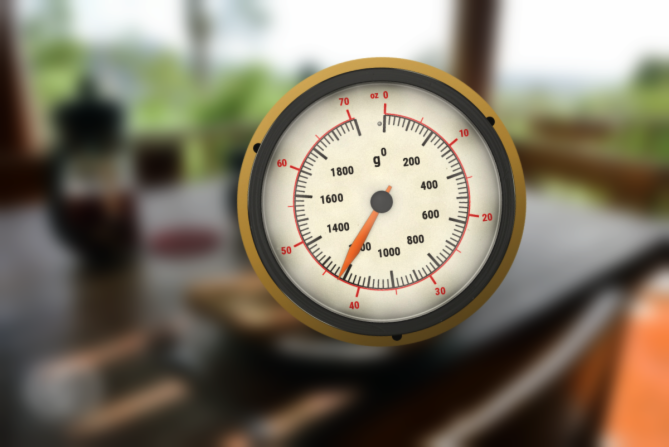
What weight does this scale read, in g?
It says 1220 g
